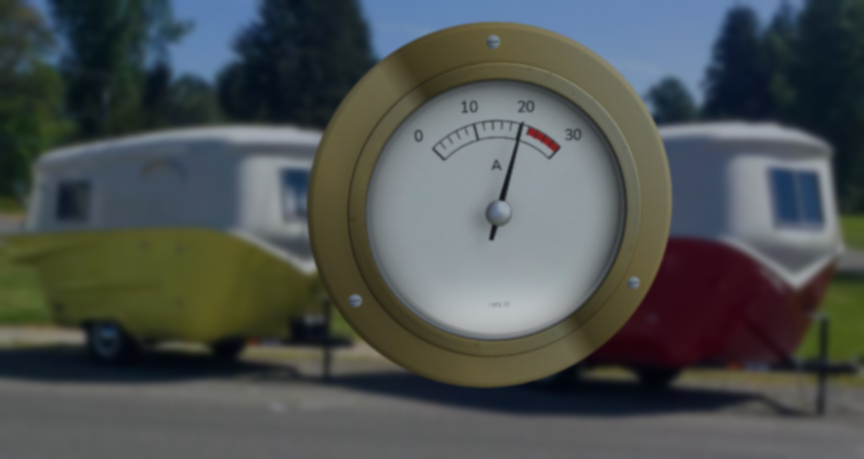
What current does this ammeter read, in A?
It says 20 A
